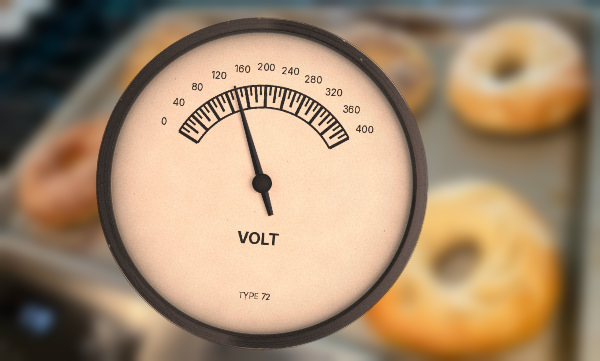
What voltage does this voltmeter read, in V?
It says 140 V
